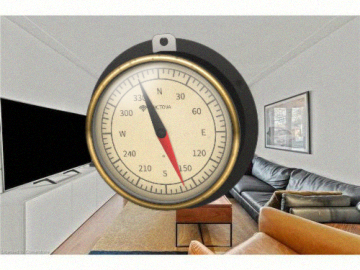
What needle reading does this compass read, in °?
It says 160 °
